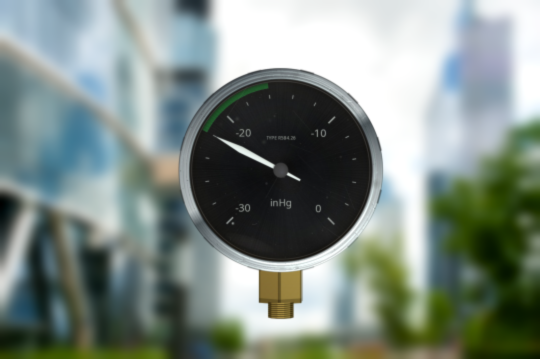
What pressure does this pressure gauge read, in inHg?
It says -22 inHg
